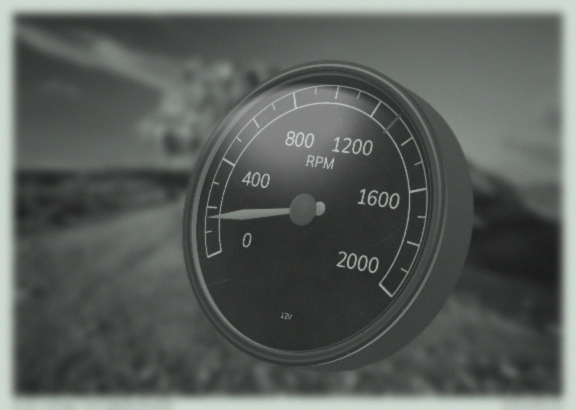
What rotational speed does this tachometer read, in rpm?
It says 150 rpm
